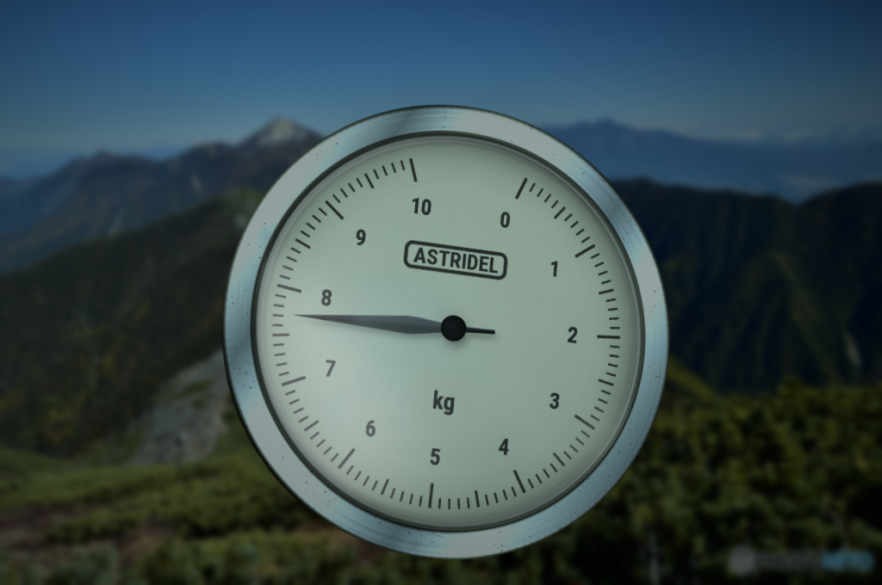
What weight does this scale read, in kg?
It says 7.7 kg
